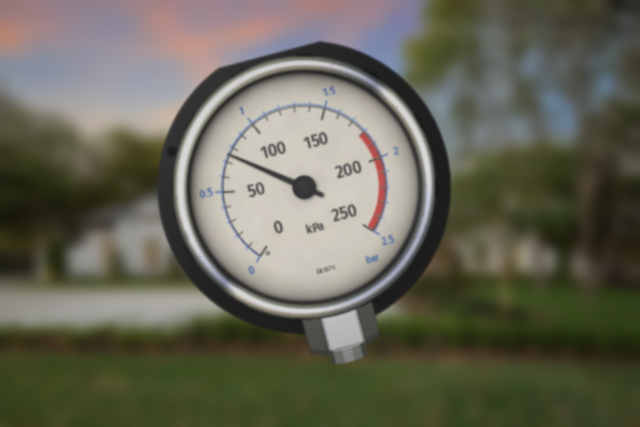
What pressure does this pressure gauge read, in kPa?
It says 75 kPa
